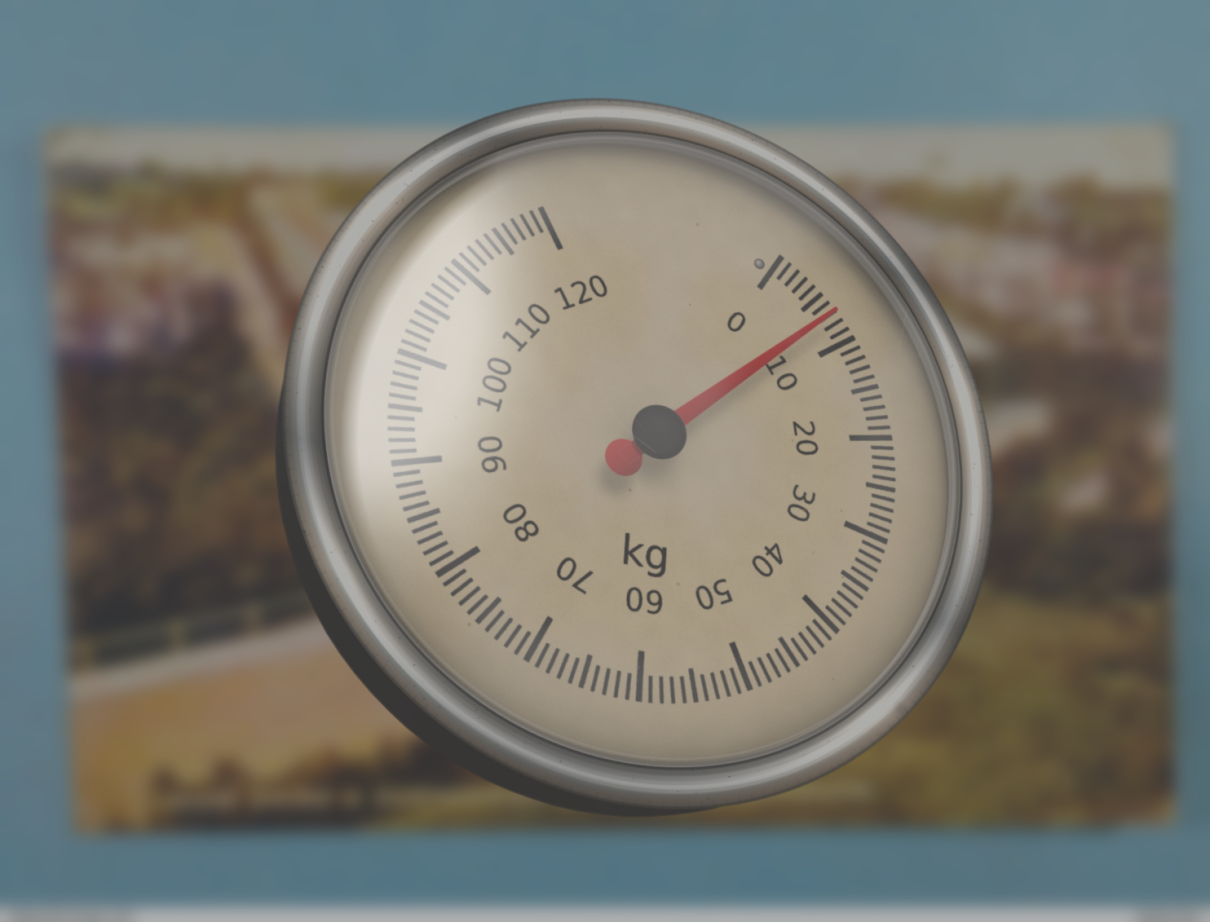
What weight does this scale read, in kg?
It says 7 kg
